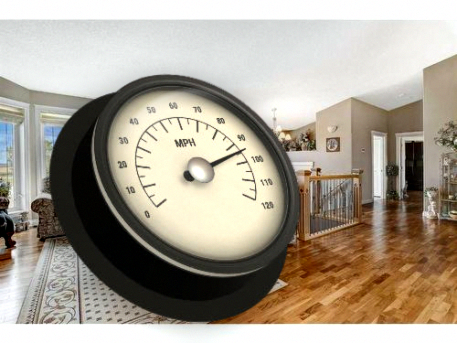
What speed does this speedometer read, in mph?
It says 95 mph
